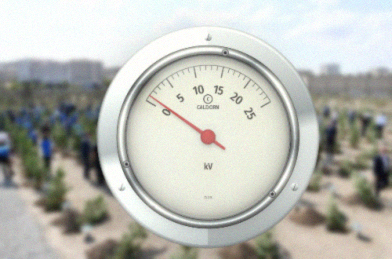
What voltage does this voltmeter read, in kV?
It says 1 kV
